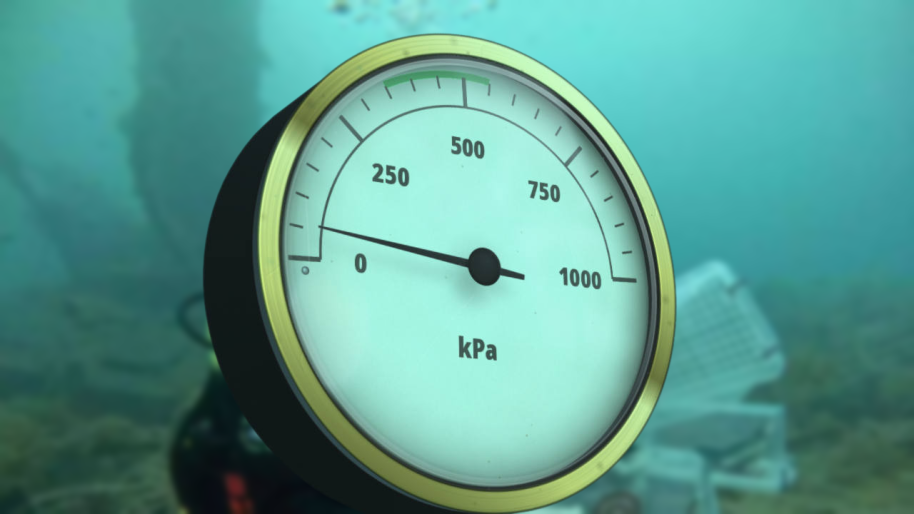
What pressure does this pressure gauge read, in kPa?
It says 50 kPa
